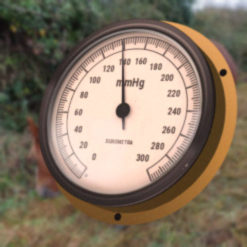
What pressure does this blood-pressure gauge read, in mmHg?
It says 140 mmHg
